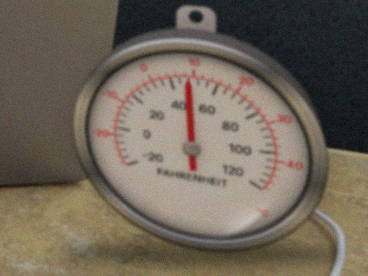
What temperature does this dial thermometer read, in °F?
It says 48 °F
